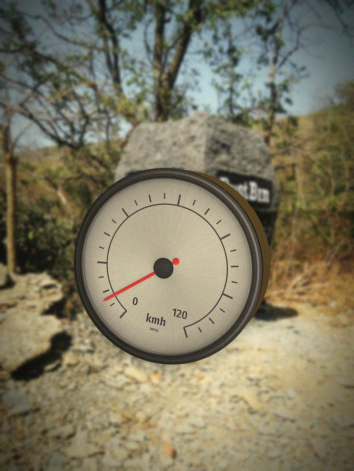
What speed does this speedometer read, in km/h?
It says 7.5 km/h
